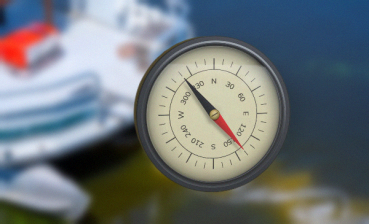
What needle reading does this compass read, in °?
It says 140 °
